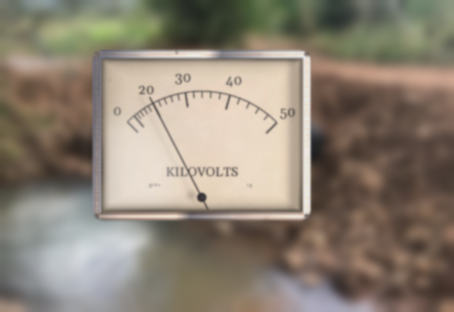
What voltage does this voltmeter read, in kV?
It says 20 kV
